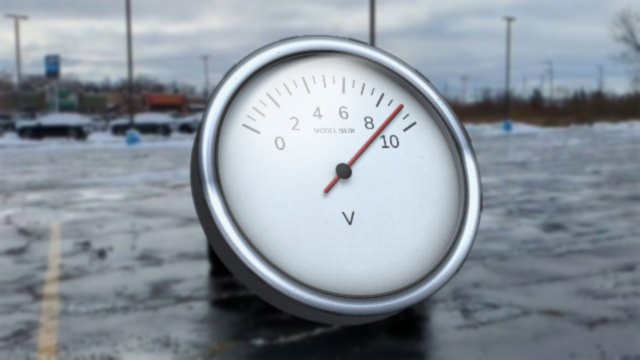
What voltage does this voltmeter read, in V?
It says 9 V
